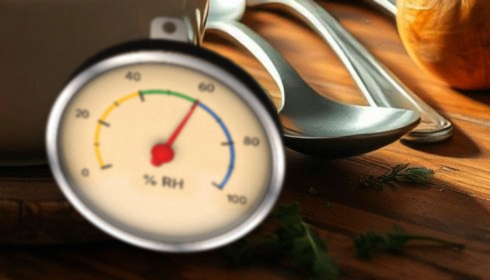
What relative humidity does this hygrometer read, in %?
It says 60 %
